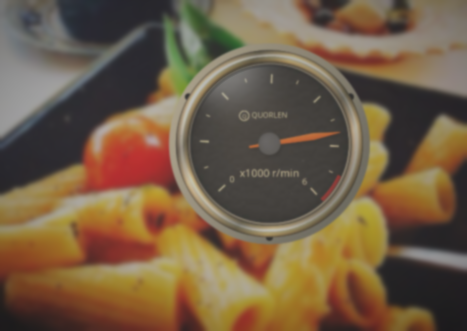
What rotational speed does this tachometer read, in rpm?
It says 4750 rpm
